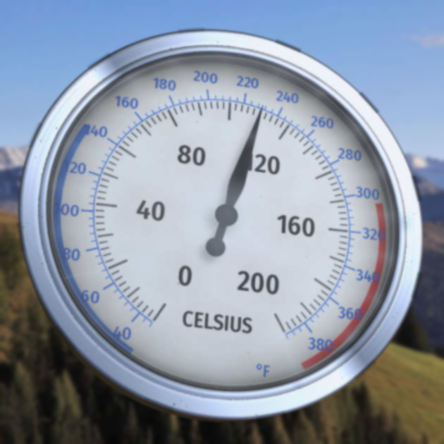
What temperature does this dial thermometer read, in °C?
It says 110 °C
